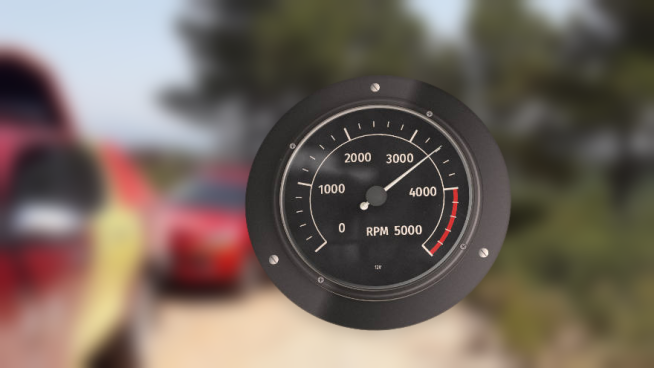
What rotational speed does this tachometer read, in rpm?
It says 3400 rpm
